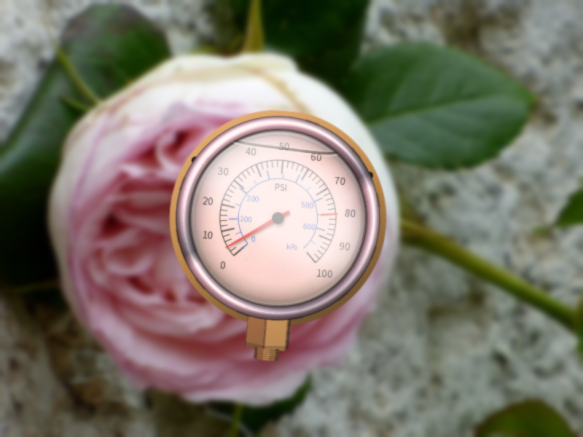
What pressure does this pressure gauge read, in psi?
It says 4 psi
